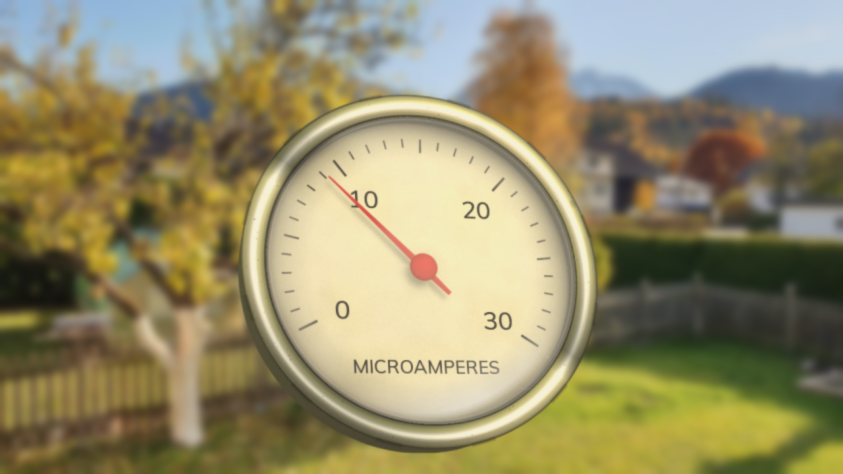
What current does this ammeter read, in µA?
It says 9 µA
